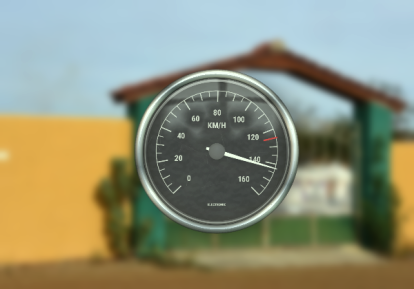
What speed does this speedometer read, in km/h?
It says 142.5 km/h
